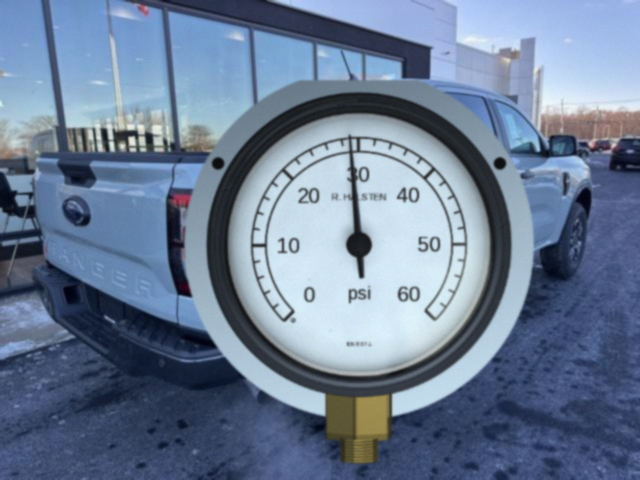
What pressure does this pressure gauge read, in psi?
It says 29 psi
